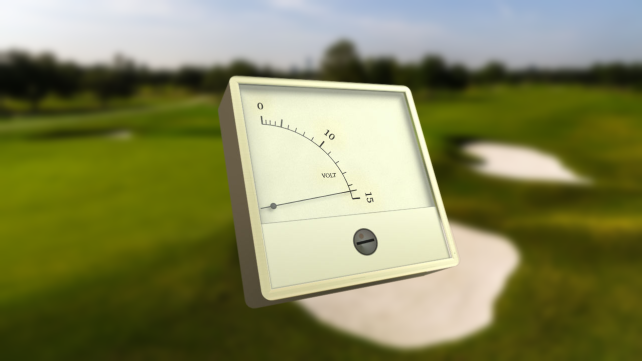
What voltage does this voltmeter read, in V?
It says 14.5 V
